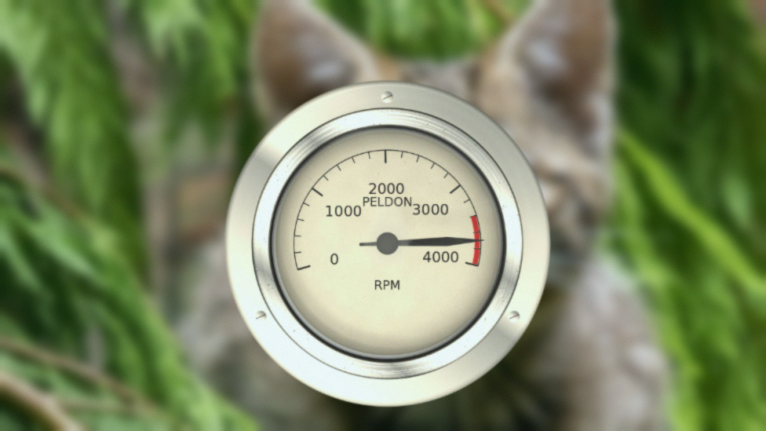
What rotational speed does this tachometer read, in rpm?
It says 3700 rpm
